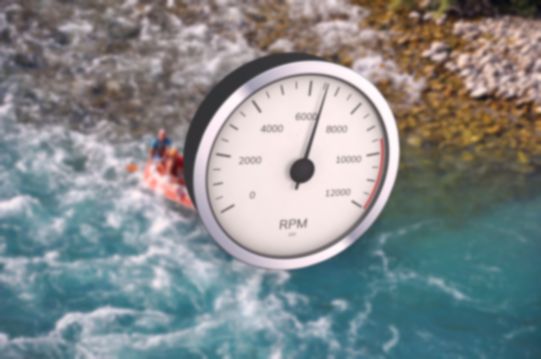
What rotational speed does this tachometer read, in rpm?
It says 6500 rpm
